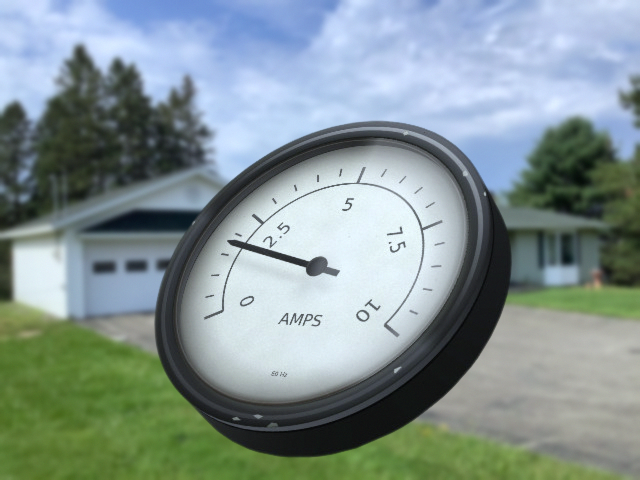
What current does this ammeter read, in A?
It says 1.75 A
